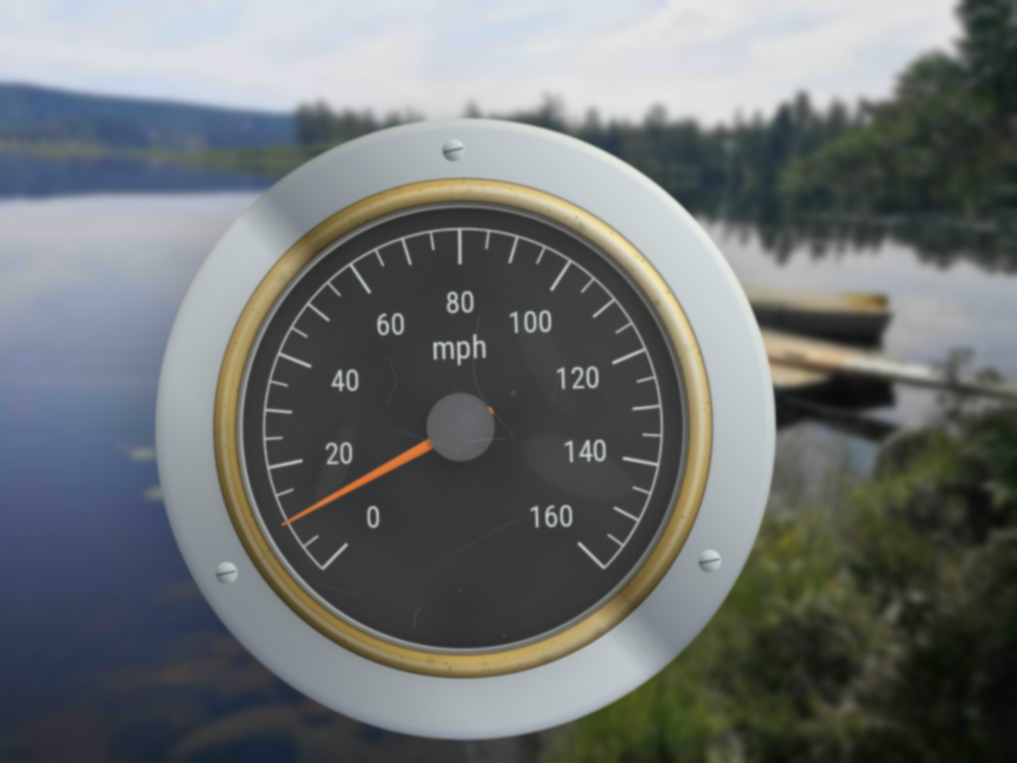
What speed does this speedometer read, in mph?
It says 10 mph
